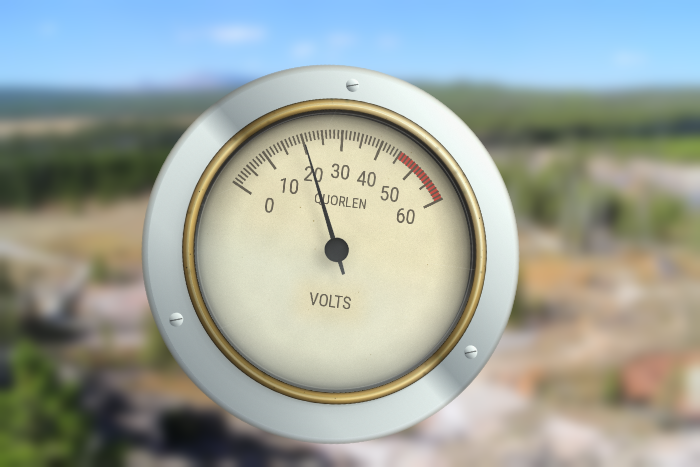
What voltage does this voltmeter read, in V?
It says 20 V
